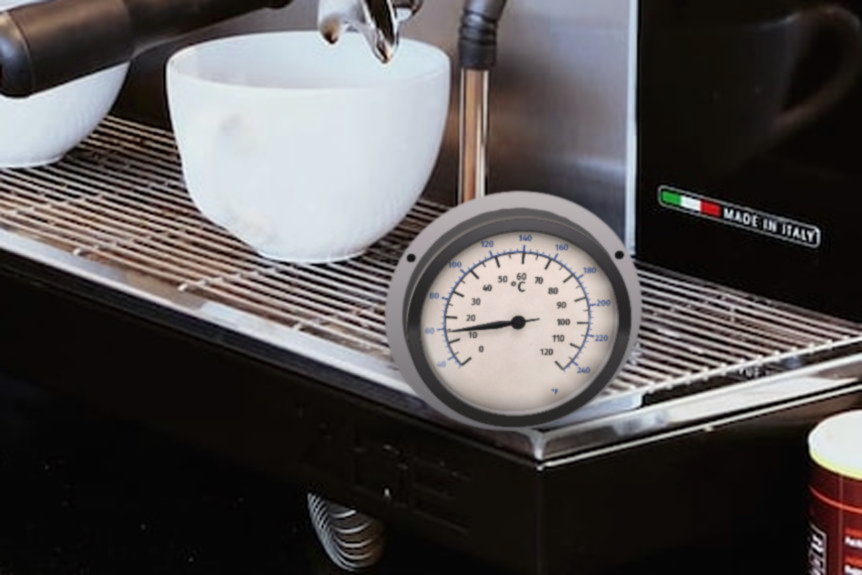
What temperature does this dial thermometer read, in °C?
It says 15 °C
